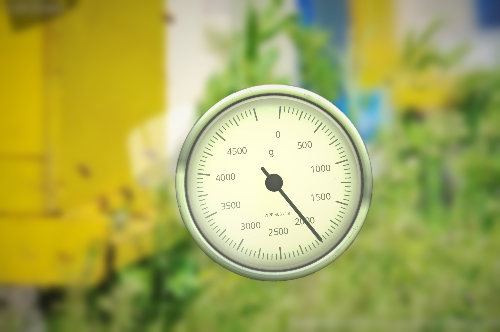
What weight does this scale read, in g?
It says 2000 g
